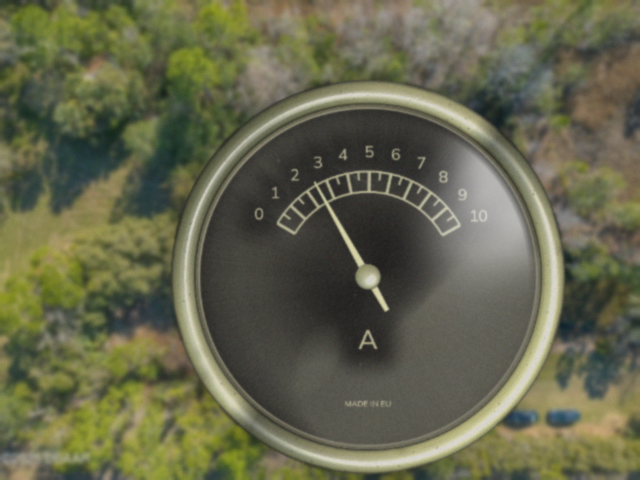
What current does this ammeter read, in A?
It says 2.5 A
